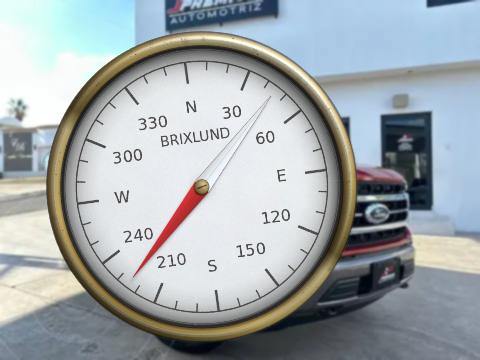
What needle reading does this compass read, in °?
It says 225 °
